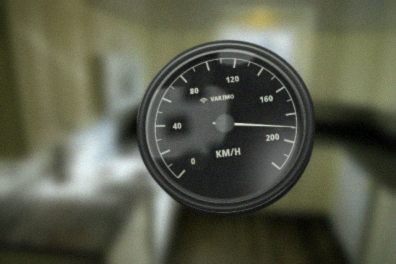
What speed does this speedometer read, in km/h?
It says 190 km/h
